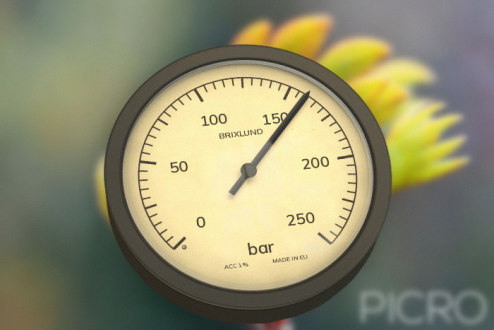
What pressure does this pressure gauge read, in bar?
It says 160 bar
